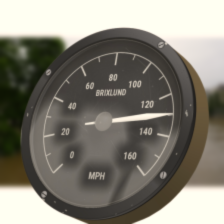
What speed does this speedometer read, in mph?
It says 130 mph
